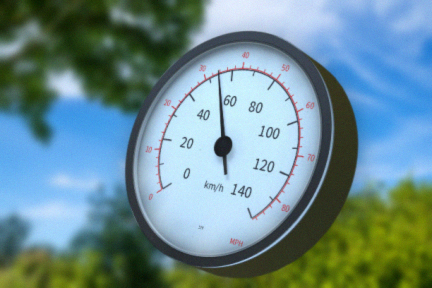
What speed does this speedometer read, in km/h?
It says 55 km/h
